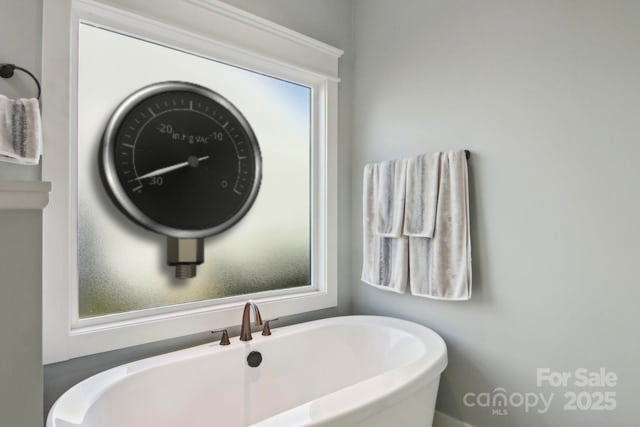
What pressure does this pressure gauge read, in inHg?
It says -29 inHg
